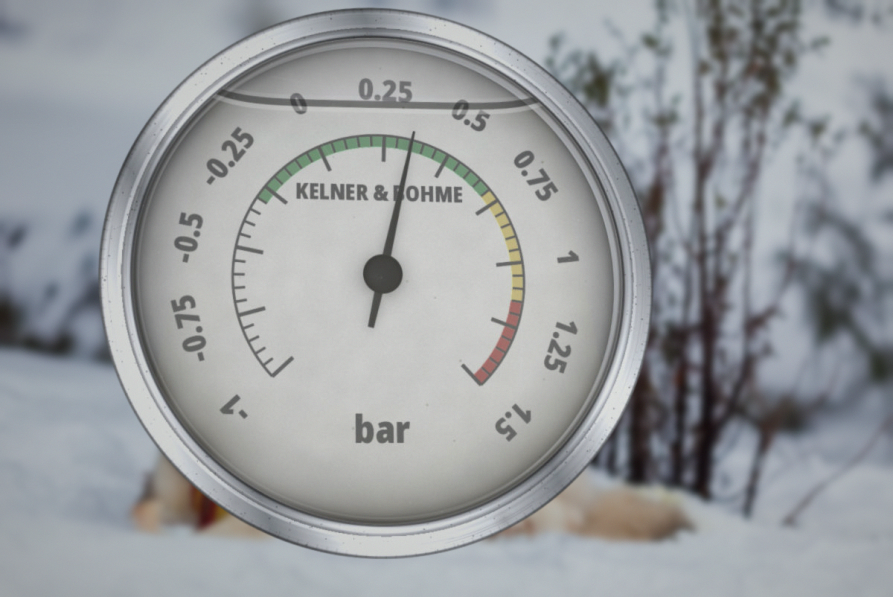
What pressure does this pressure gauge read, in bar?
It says 0.35 bar
